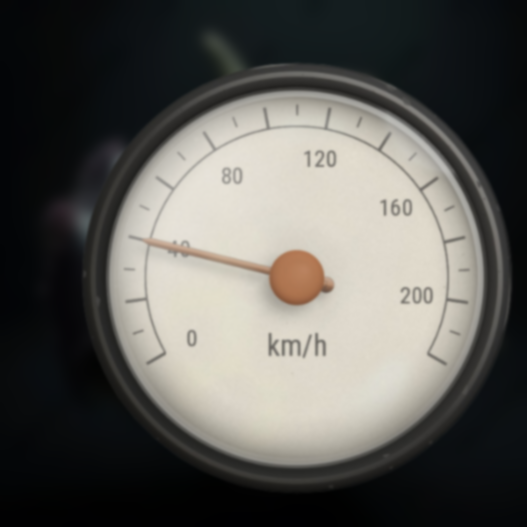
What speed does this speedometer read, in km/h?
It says 40 km/h
